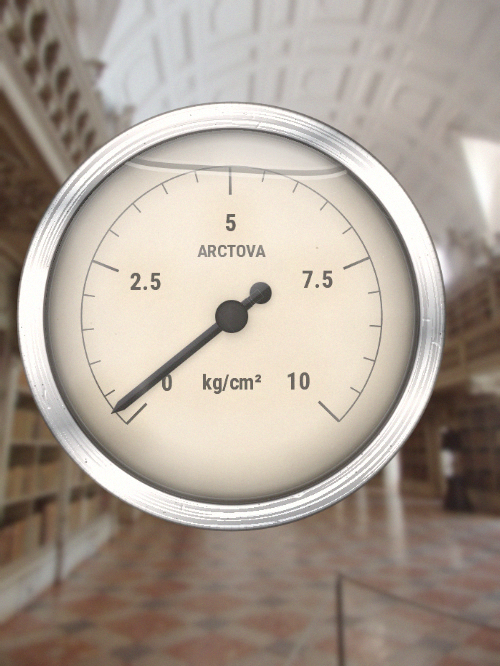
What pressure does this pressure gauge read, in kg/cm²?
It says 0.25 kg/cm²
